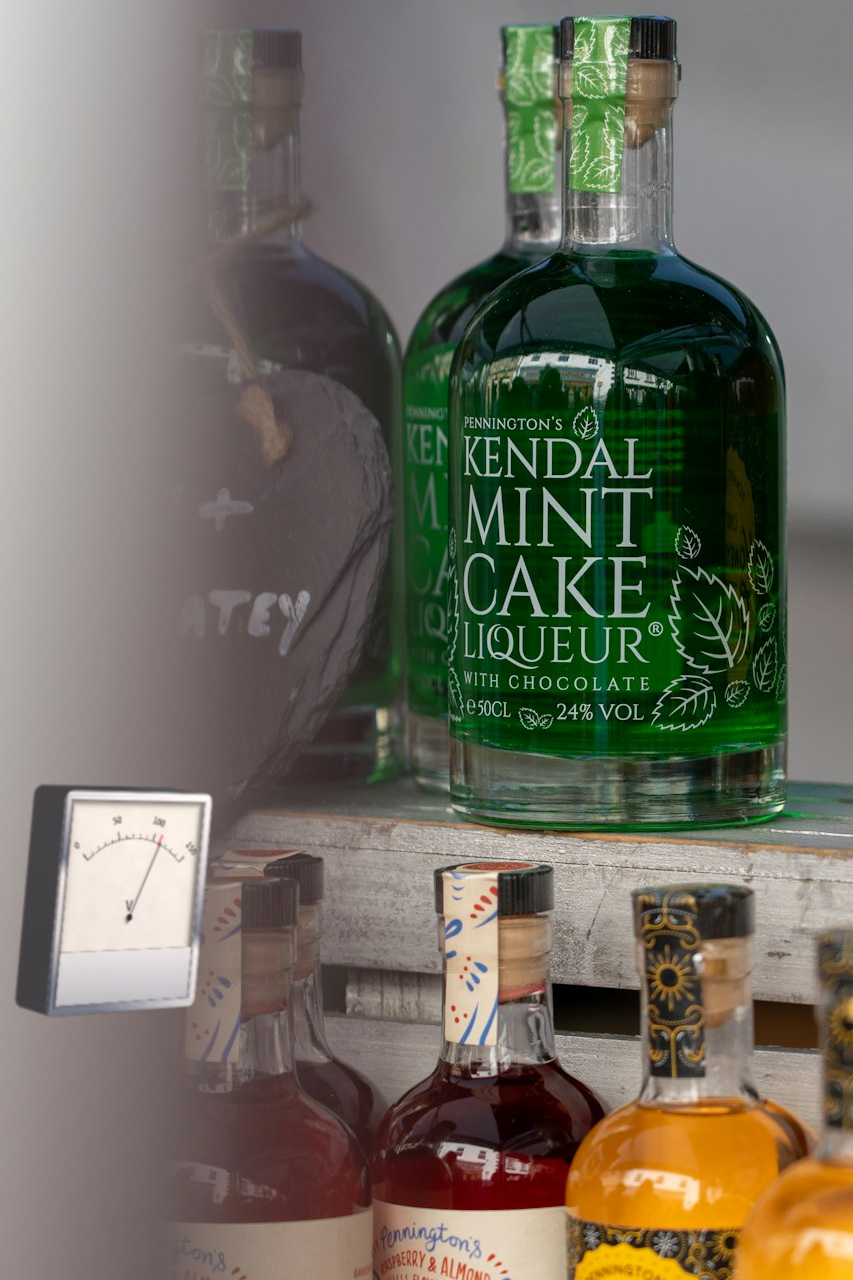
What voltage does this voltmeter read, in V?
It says 110 V
